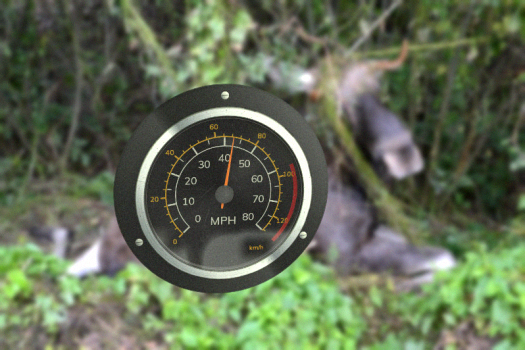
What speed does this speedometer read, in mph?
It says 42.5 mph
